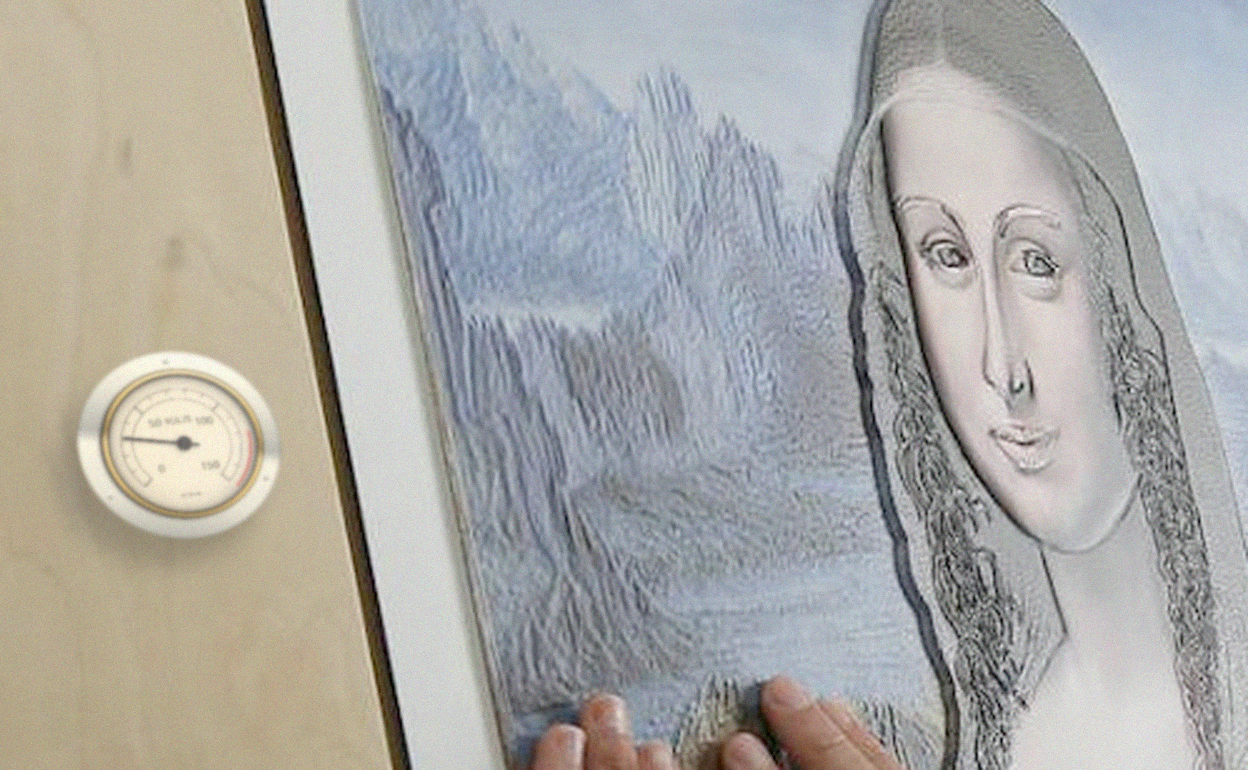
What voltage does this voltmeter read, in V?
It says 30 V
